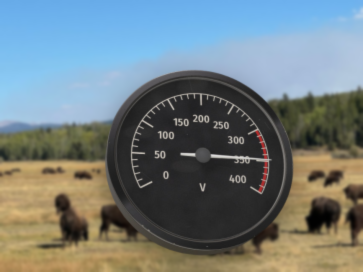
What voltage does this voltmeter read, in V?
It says 350 V
